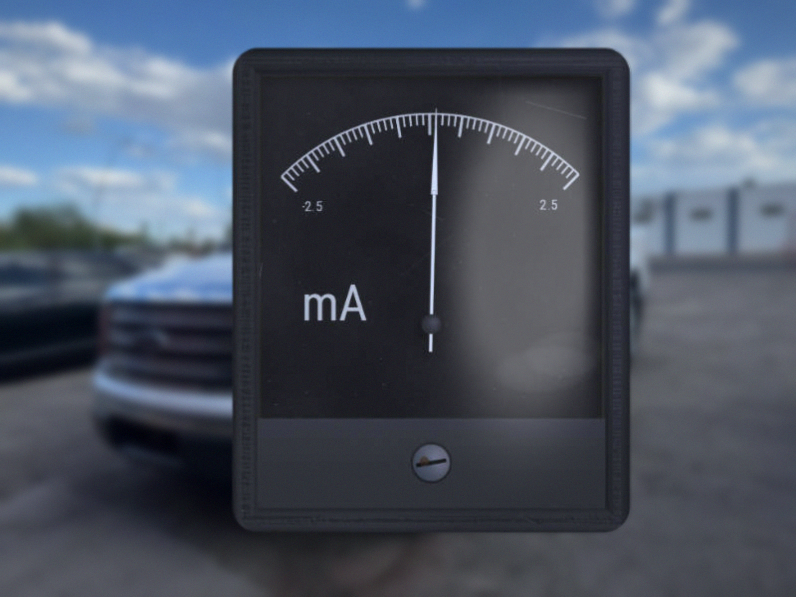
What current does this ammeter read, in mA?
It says 0.1 mA
